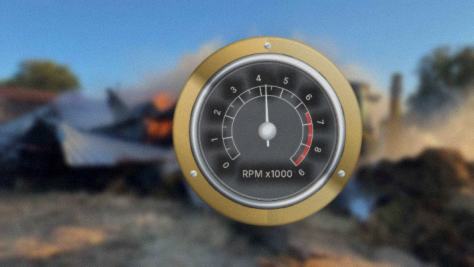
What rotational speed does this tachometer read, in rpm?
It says 4250 rpm
